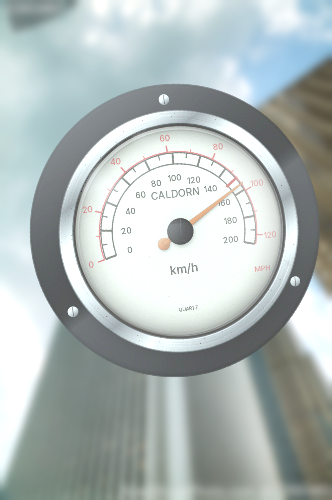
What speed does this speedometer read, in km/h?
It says 155 km/h
